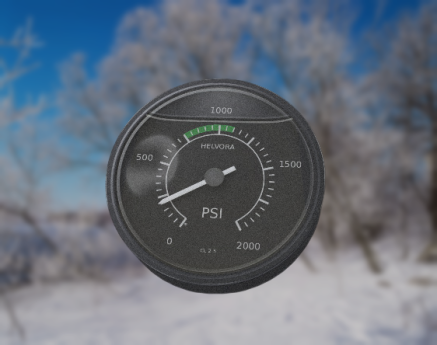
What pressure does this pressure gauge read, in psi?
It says 200 psi
